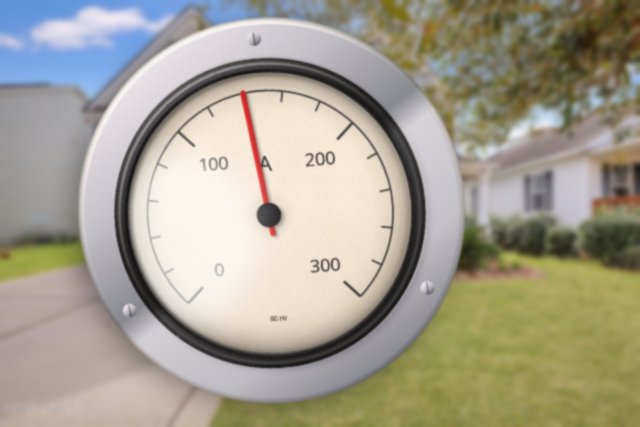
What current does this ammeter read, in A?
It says 140 A
